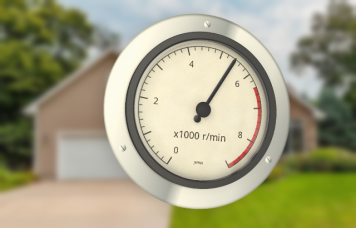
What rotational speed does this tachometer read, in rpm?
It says 5400 rpm
